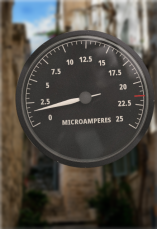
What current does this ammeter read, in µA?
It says 1.5 µA
